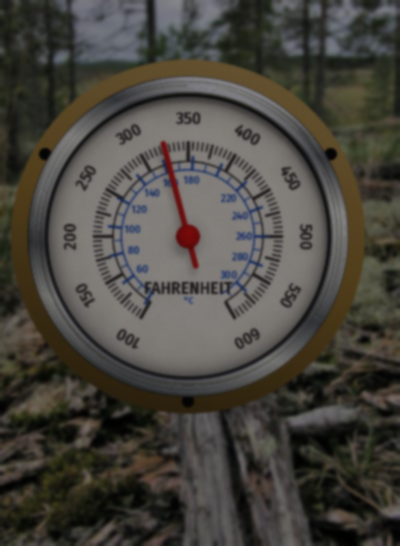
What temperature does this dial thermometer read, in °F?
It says 325 °F
